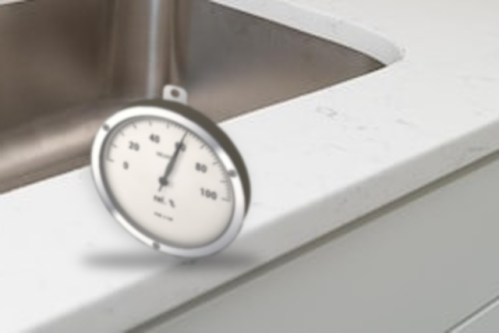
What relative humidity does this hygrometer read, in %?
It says 60 %
